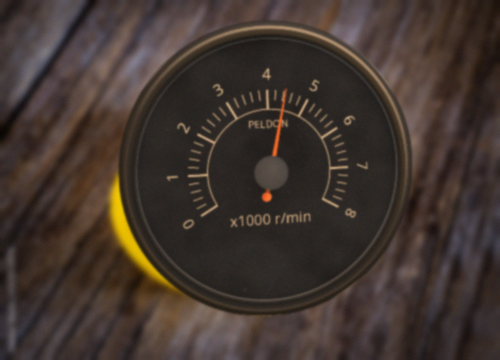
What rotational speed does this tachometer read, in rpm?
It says 4400 rpm
